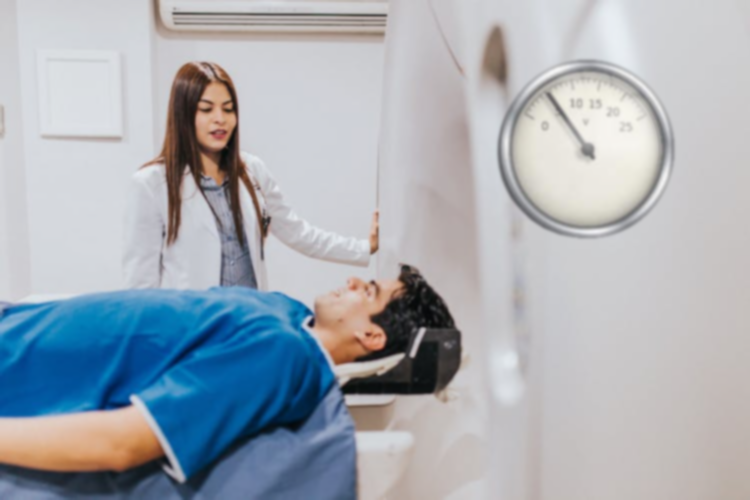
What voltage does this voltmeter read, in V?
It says 5 V
